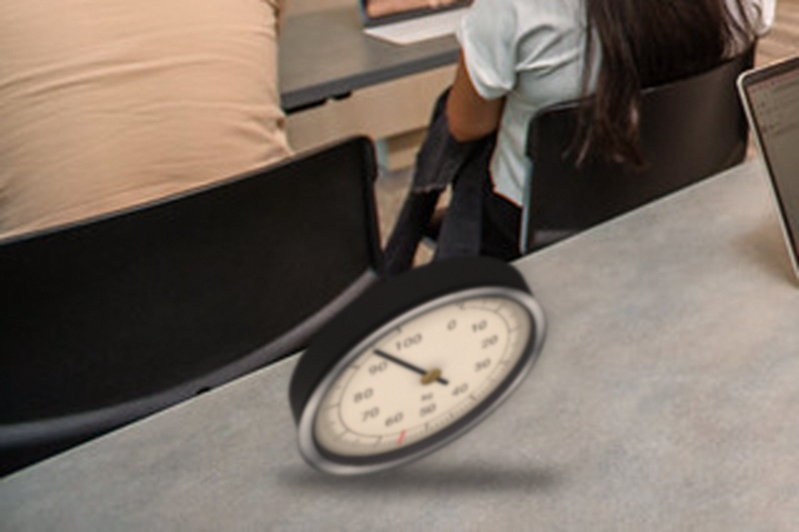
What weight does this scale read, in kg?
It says 95 kg
